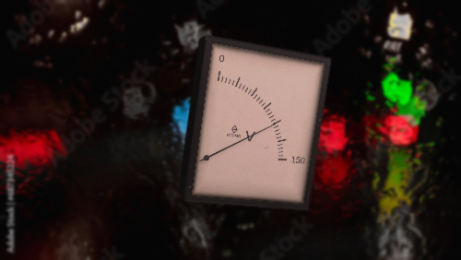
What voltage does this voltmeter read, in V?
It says 100 V
